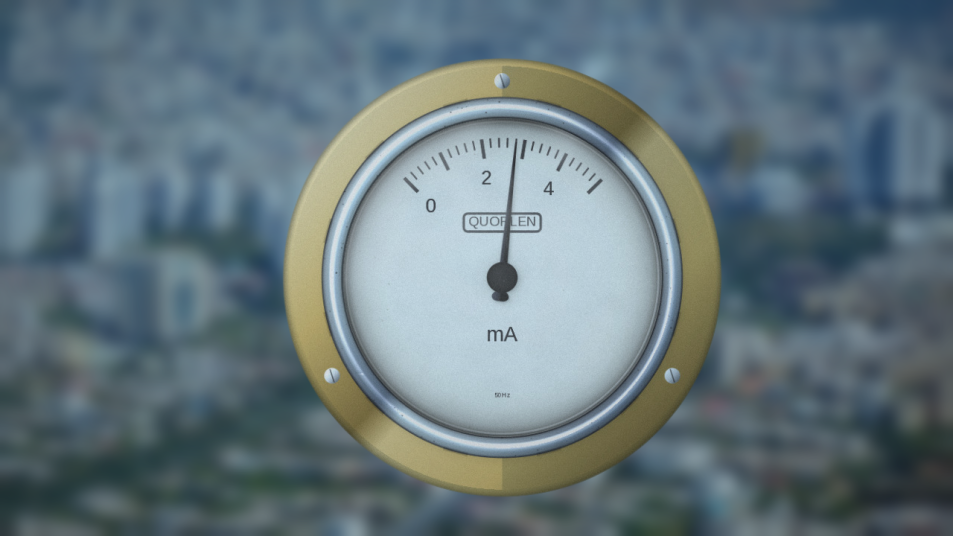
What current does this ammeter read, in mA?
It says 2.8 mA
